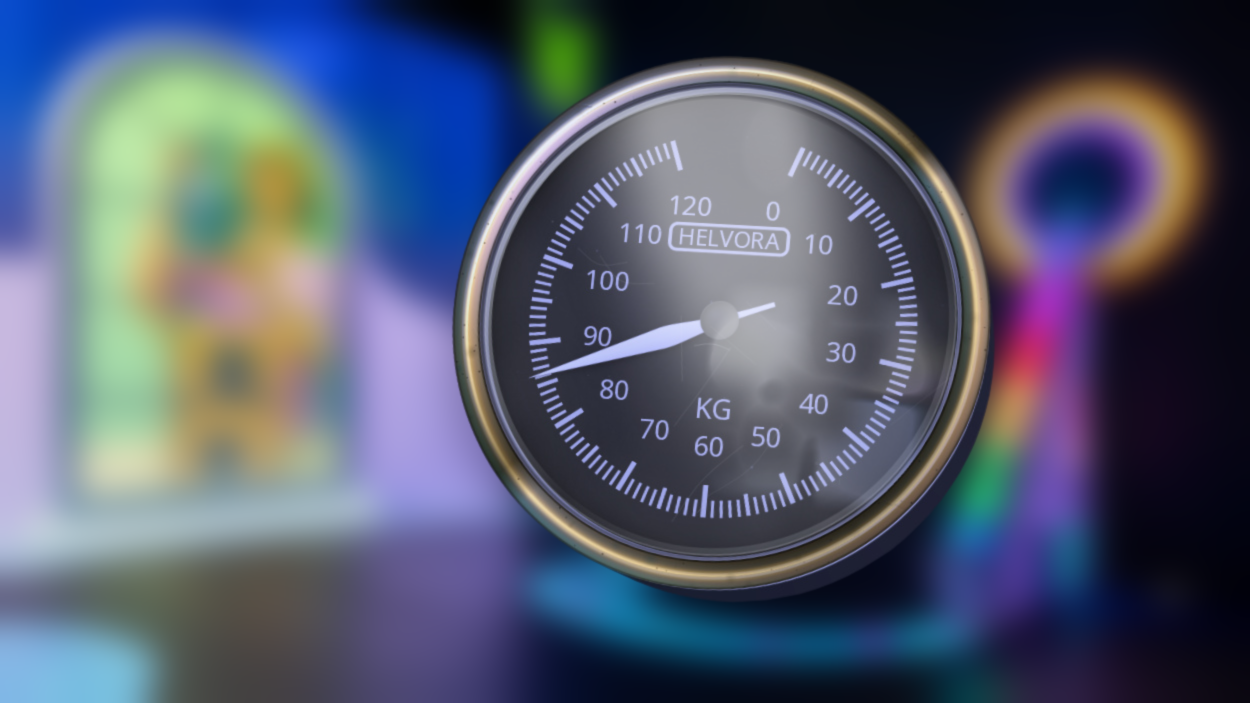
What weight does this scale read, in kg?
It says 86 kg
